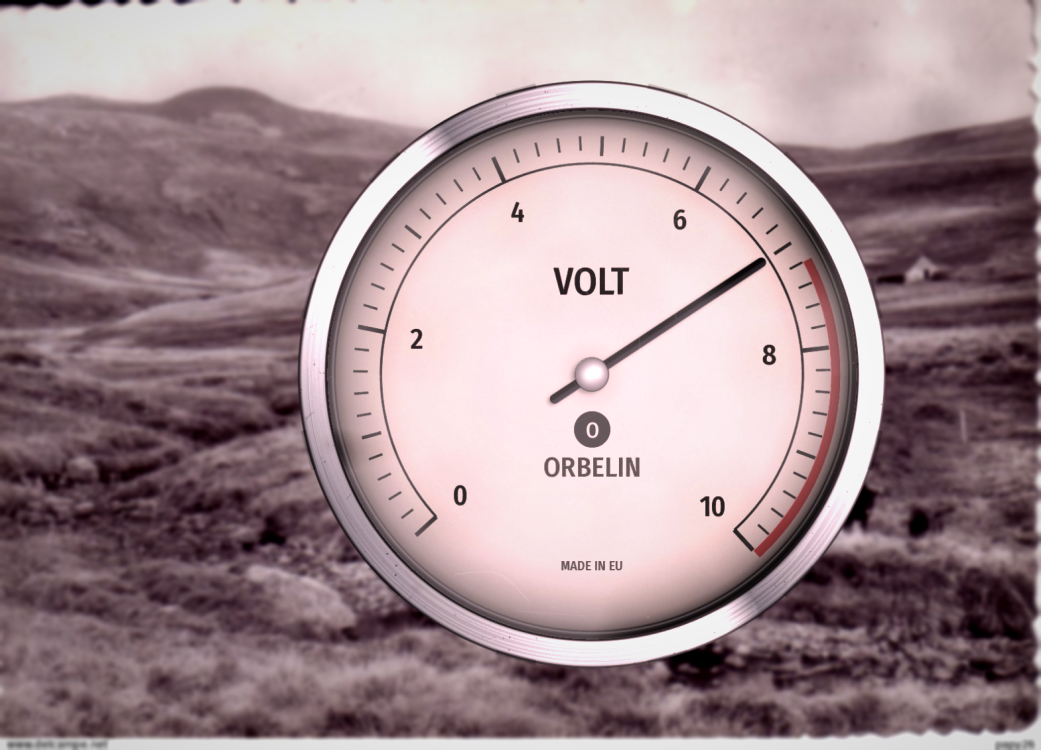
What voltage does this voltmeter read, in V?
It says 7 V
